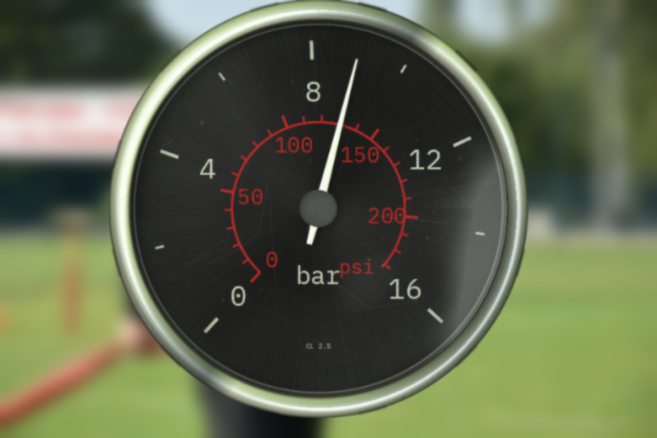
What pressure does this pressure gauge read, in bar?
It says 9 bar
